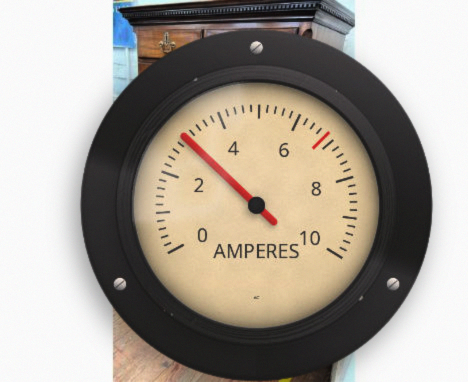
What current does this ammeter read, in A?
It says 3 A
